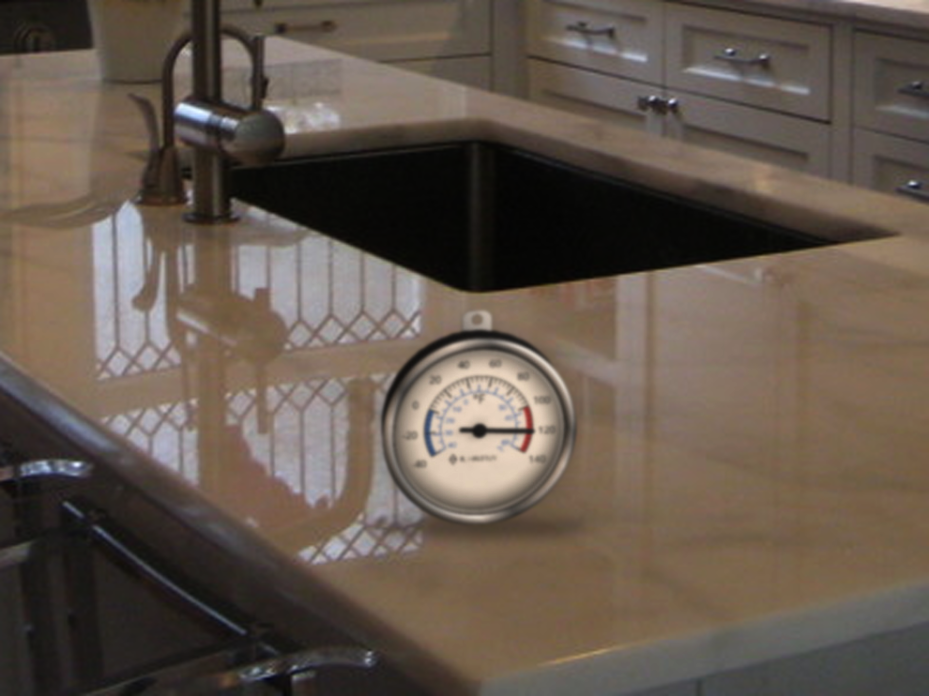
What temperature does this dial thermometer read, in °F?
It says 120 °F
